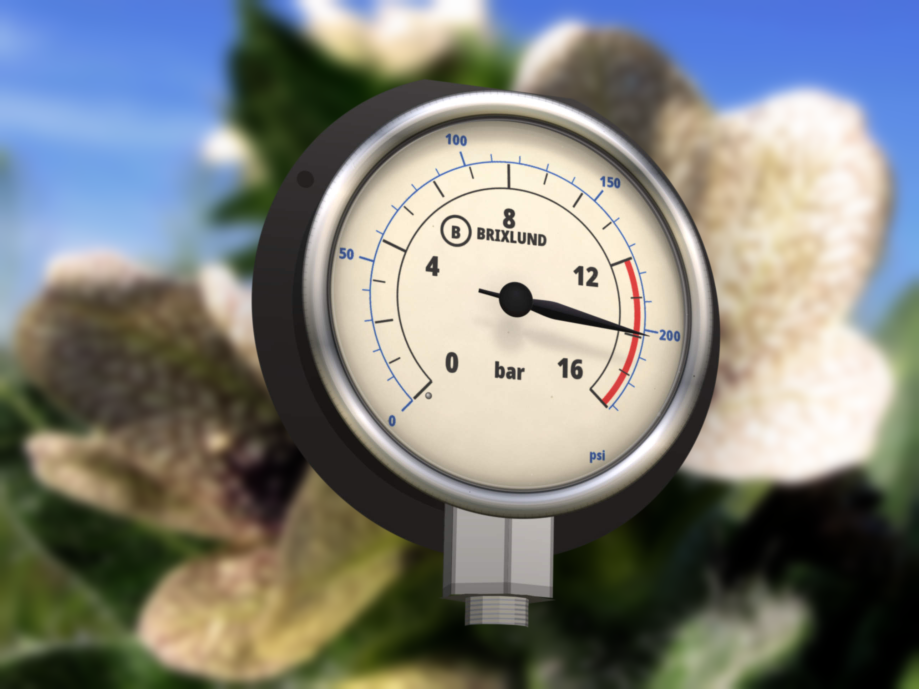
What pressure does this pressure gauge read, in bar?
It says 14 bar
